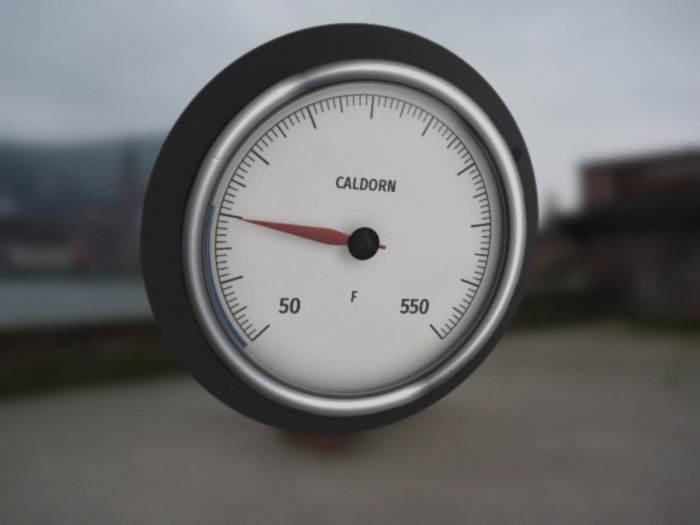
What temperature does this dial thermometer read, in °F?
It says 150 °F
